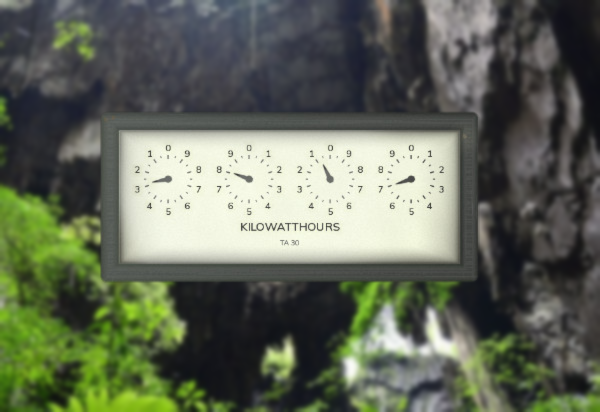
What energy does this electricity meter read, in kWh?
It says 2807 kWh
